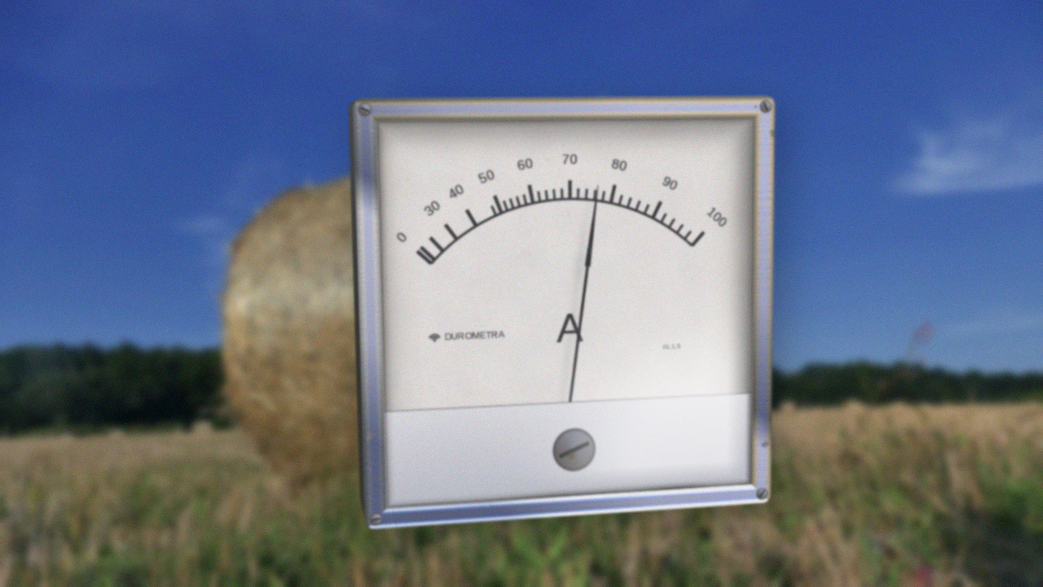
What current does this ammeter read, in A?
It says 76 A
